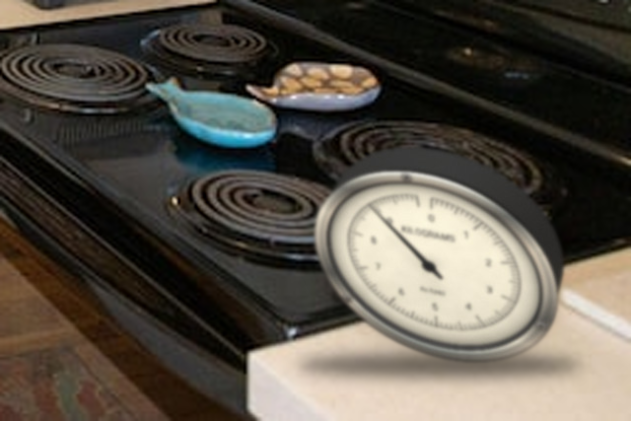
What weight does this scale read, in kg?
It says 9 kg
